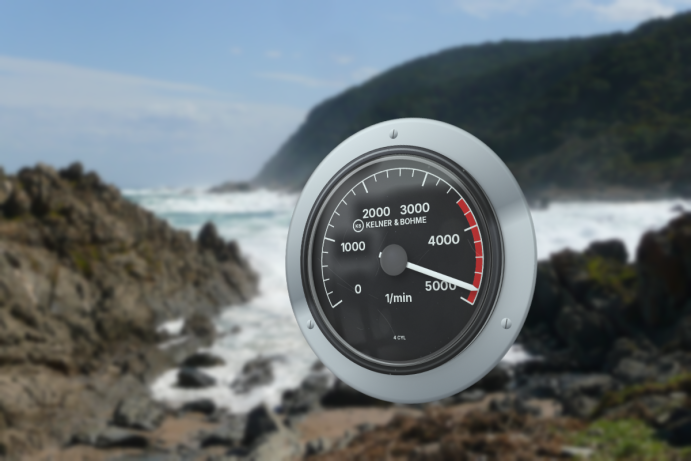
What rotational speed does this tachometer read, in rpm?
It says 4800 rpm
